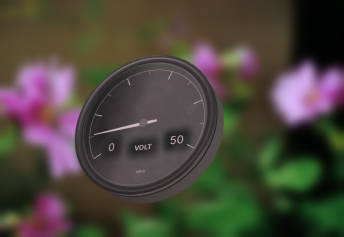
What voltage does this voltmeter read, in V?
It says 5 V
